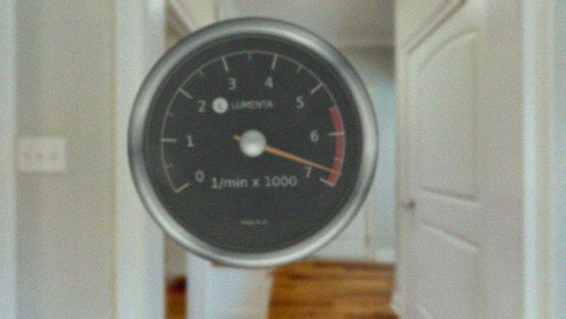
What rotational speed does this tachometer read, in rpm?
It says 6750 rpm
